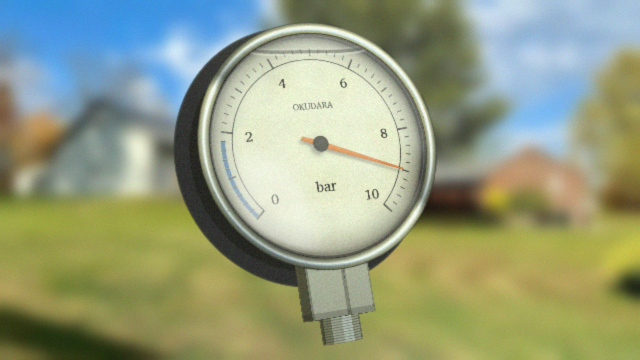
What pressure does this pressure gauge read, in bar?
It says 9 bar
